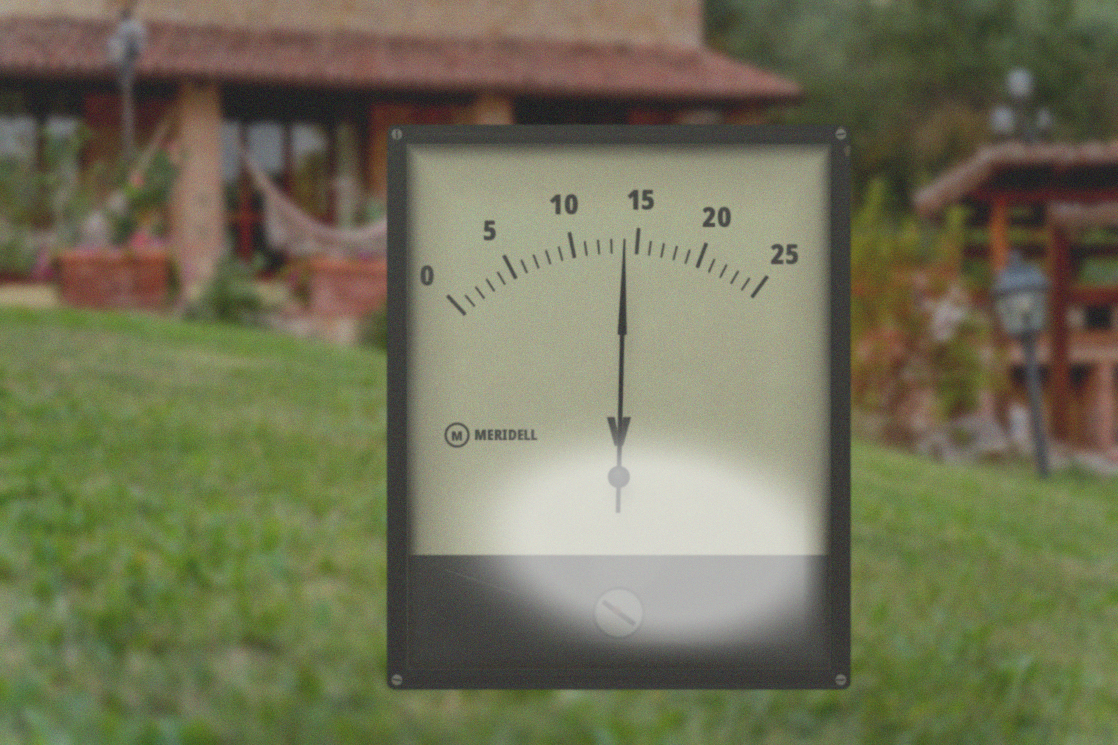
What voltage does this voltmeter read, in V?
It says 14 V
